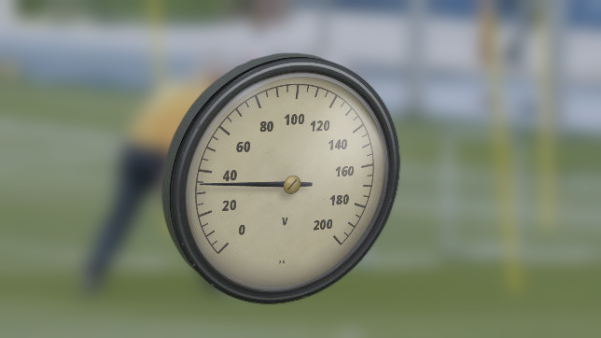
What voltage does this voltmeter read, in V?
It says 35 V
